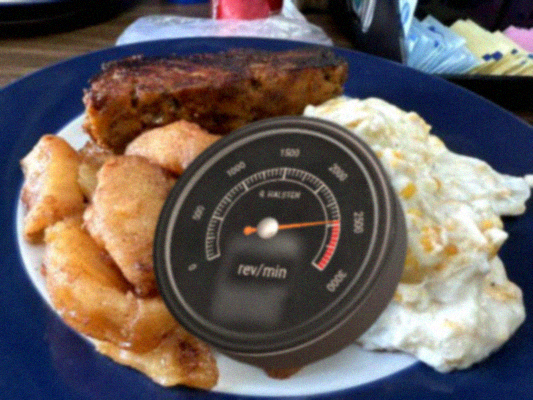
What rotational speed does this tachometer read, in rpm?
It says 2500 rpm
